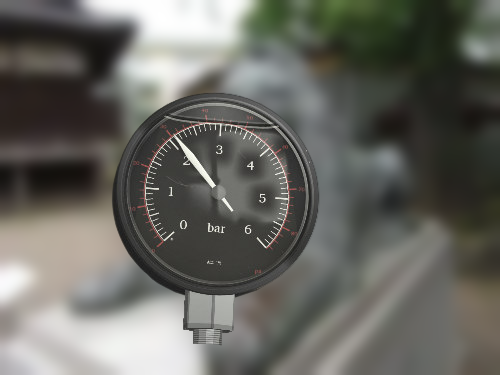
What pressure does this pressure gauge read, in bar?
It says 2.1 bar
